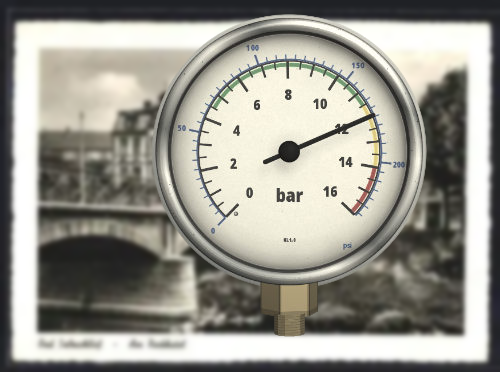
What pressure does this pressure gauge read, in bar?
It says 12 bar
